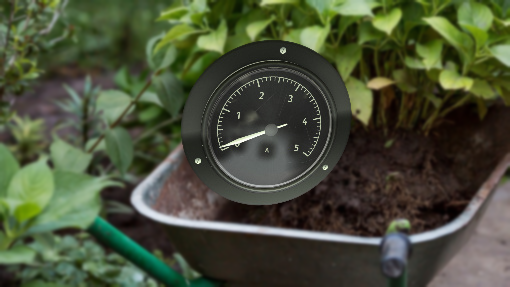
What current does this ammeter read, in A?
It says 0.1 A
